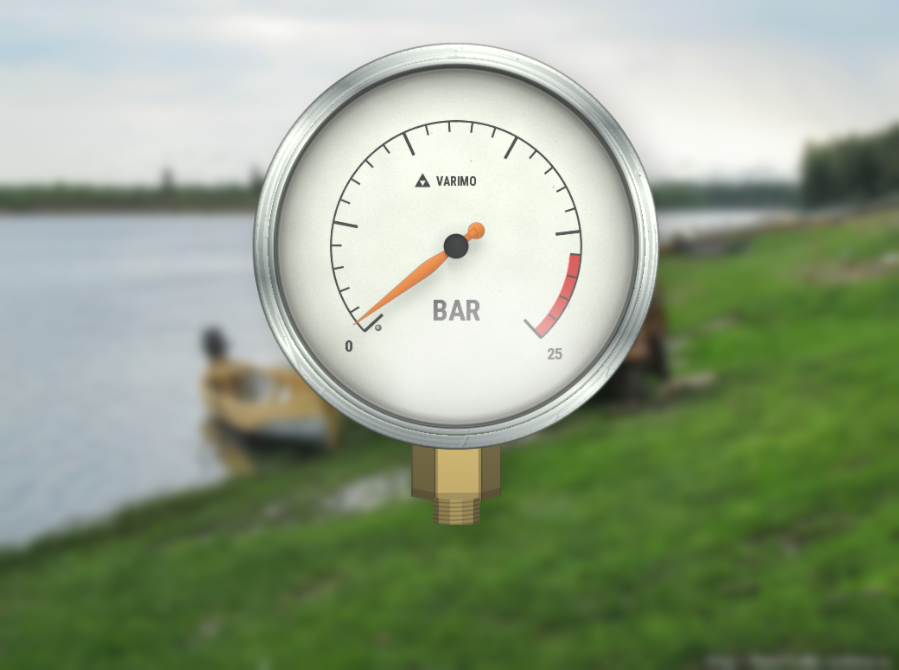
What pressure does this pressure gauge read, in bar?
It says 0.5 bar
